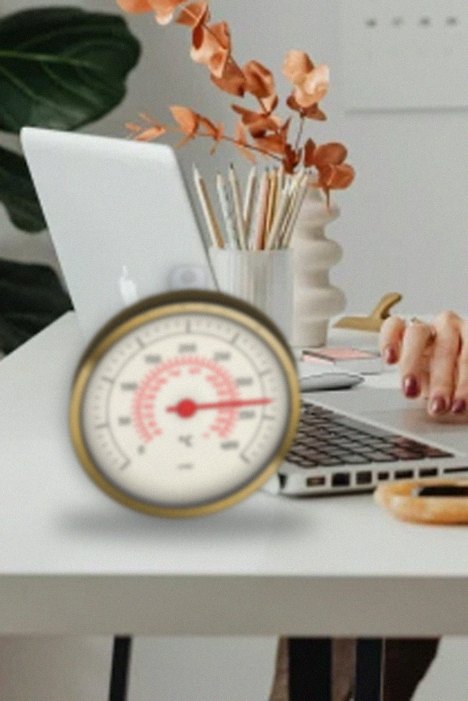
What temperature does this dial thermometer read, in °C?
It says 330 °C
